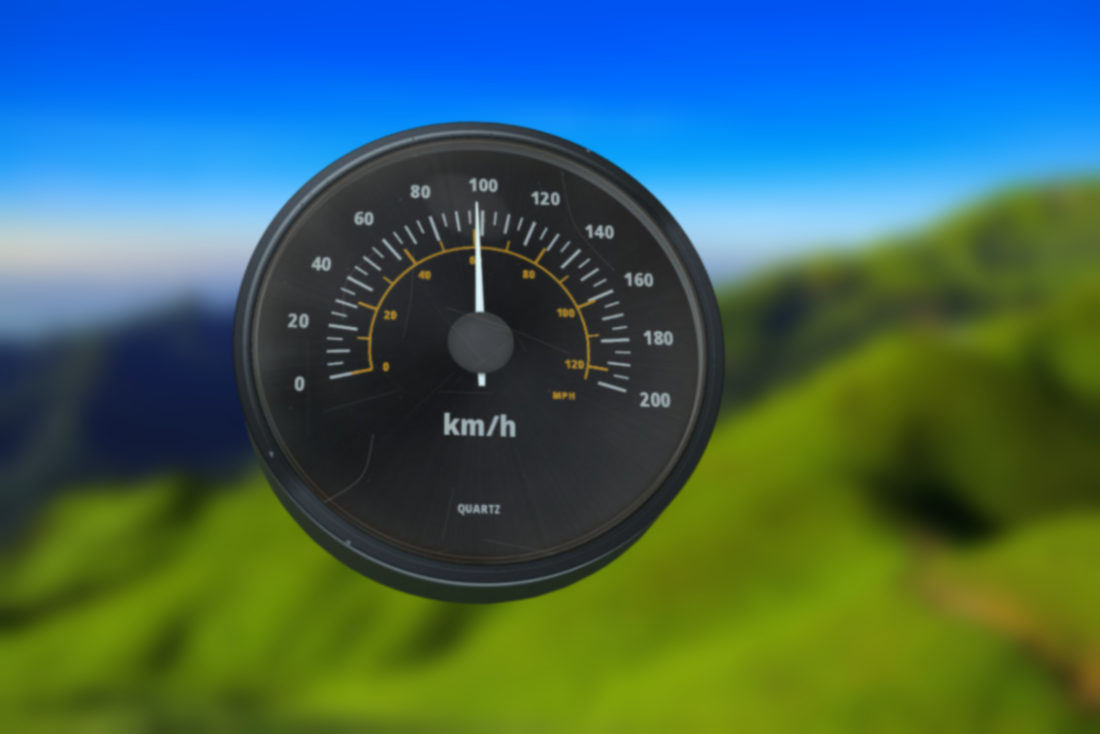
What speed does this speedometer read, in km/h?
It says 97.5 km/h
